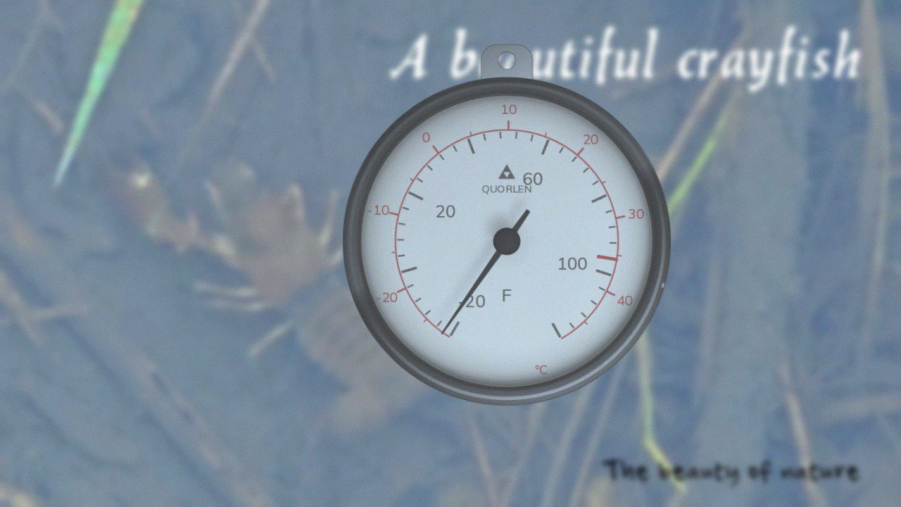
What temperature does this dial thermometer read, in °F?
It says -18 °F
